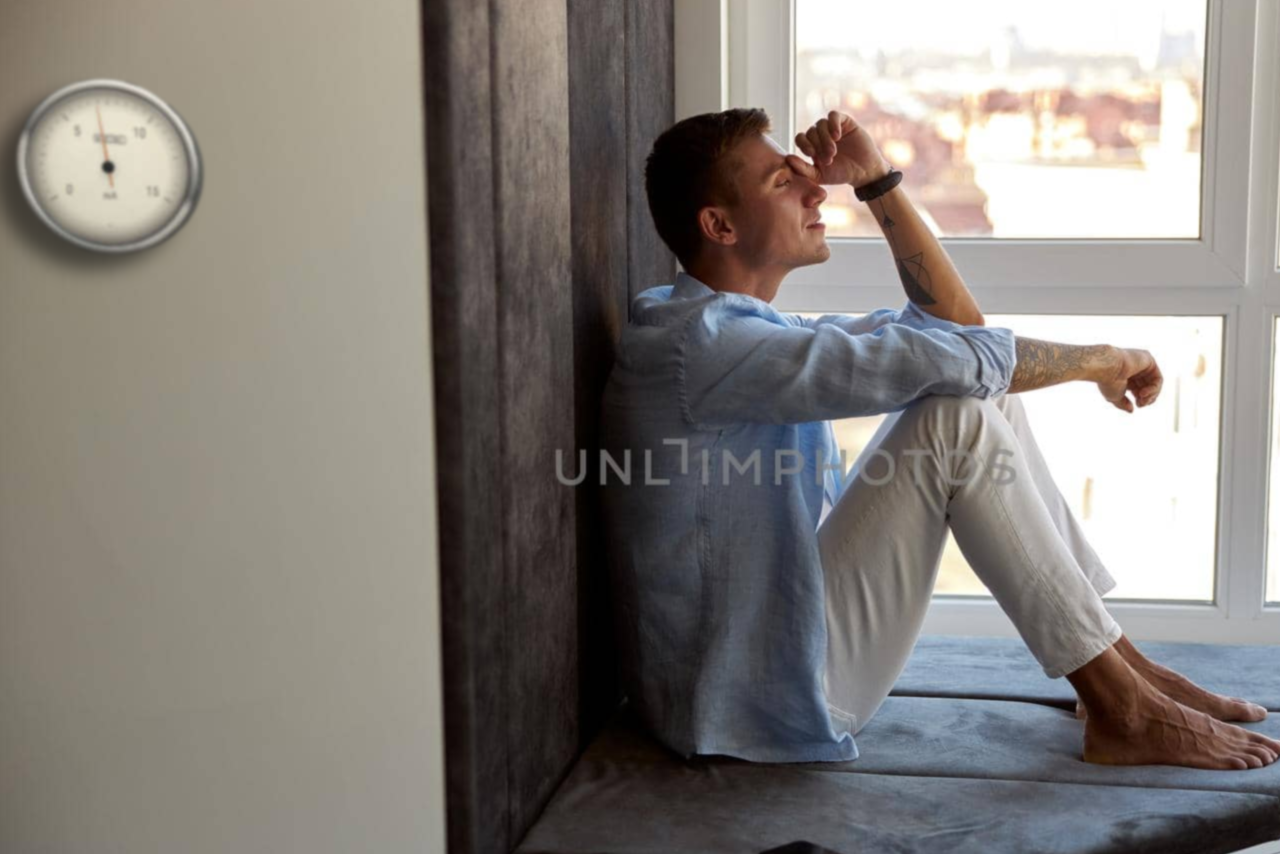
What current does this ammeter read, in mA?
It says 7 mA
